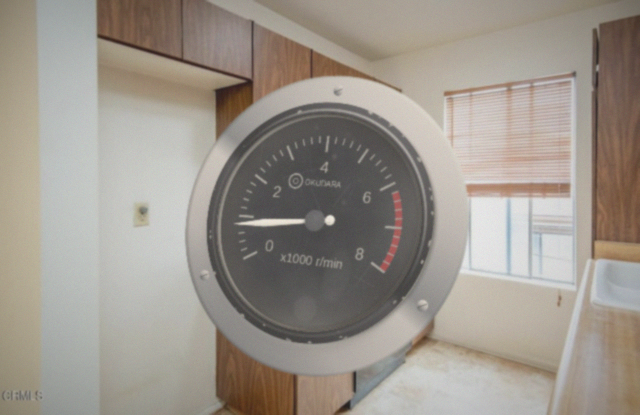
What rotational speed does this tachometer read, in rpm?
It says 800 rpm
